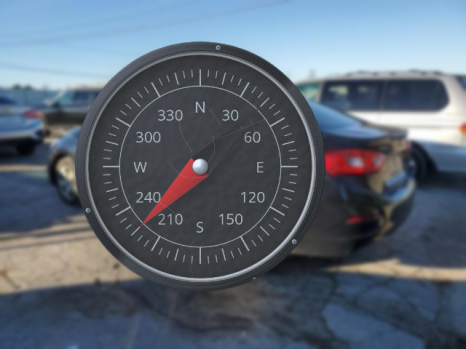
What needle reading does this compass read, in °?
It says 225 °
